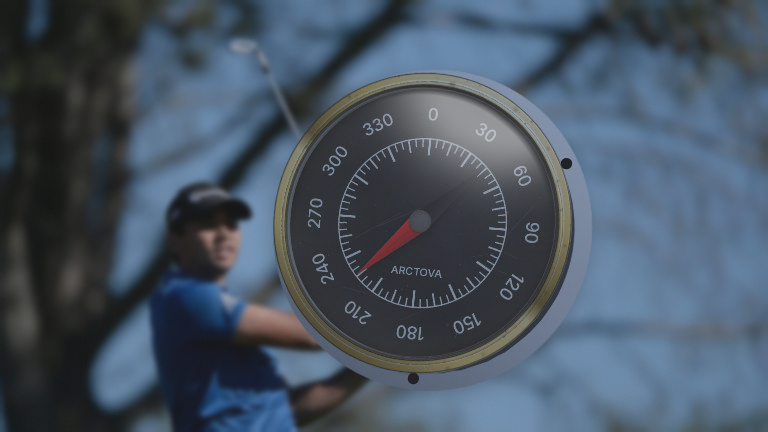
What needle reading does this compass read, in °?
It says 225 °
